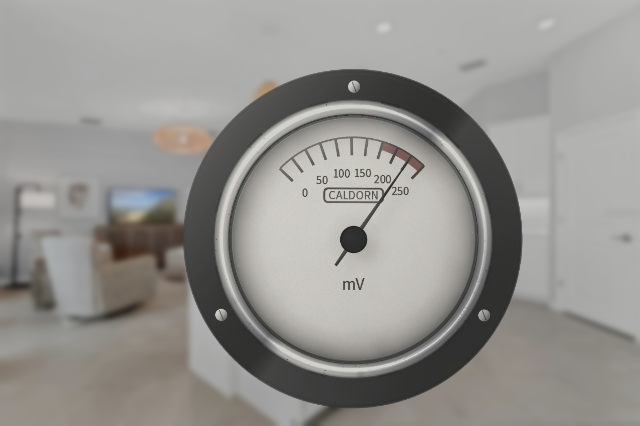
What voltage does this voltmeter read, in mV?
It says 225 mV
